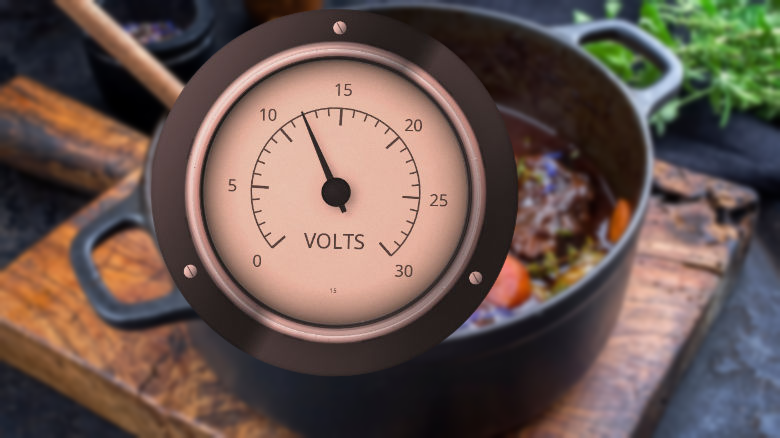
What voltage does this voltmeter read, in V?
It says 12 V
